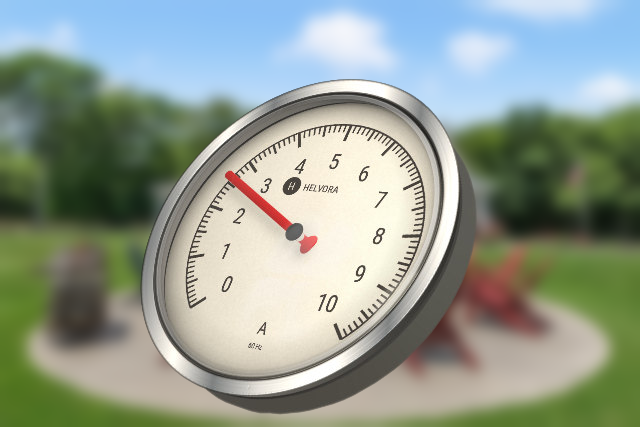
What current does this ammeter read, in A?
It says 2.6 A
